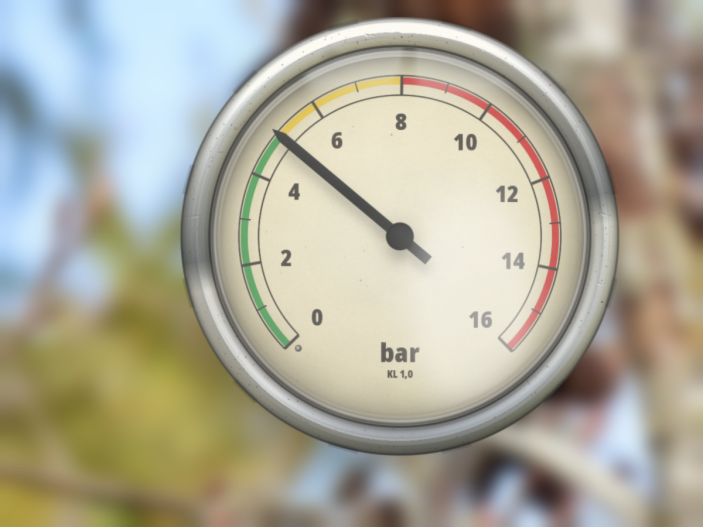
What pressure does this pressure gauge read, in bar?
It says 5 bar
